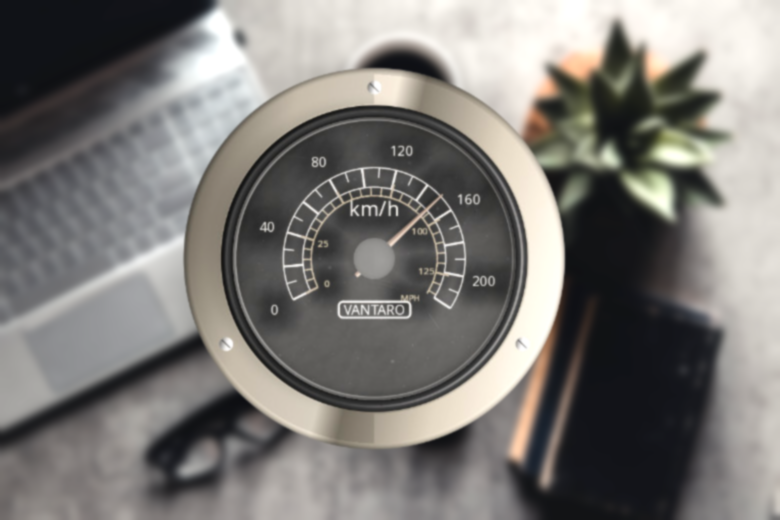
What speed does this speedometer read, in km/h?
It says 150 km/h
